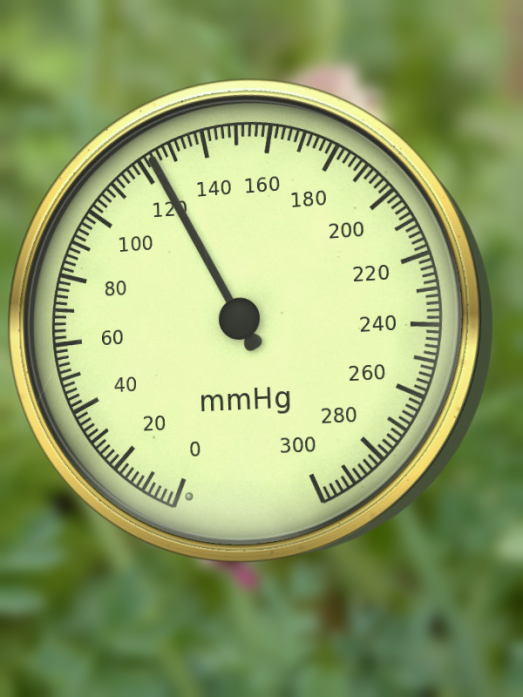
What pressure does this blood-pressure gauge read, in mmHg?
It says 124 mmHg
